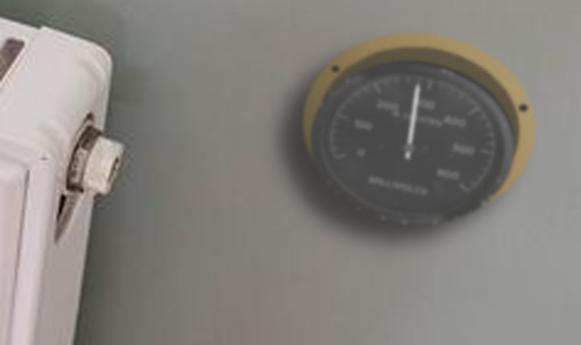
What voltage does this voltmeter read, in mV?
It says 280 mV
